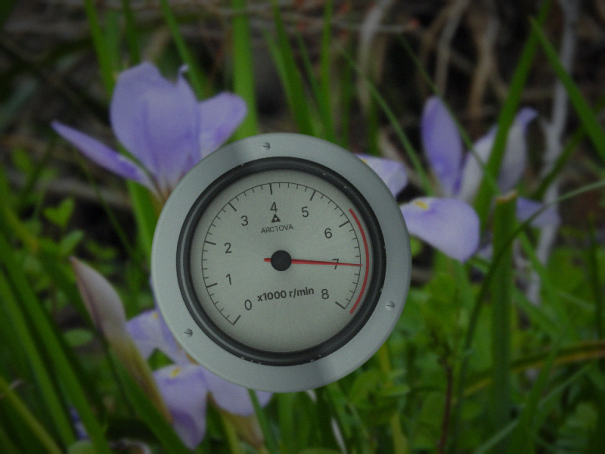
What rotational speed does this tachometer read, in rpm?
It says 7000 rpm
